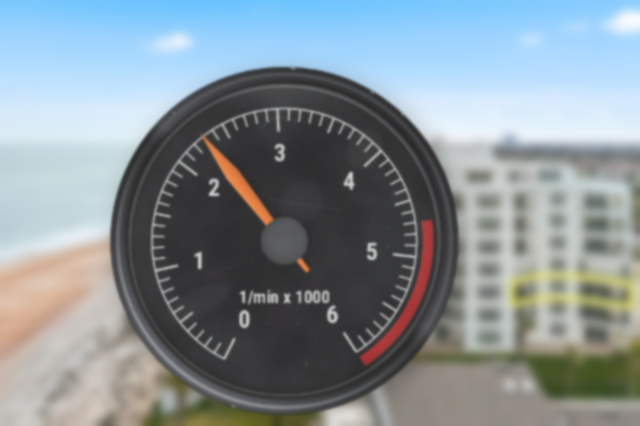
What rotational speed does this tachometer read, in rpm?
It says 2300 rpm
